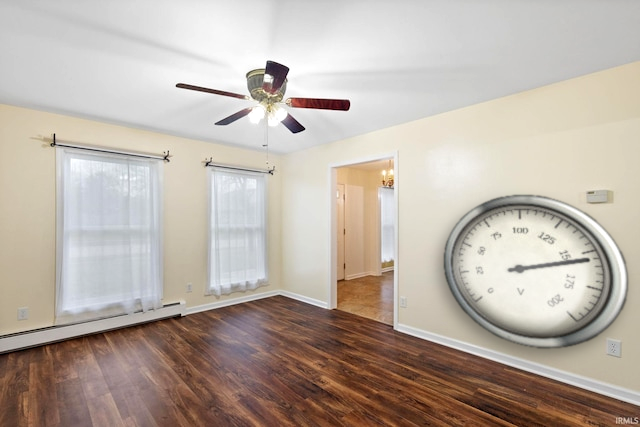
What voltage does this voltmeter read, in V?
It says 155 V
